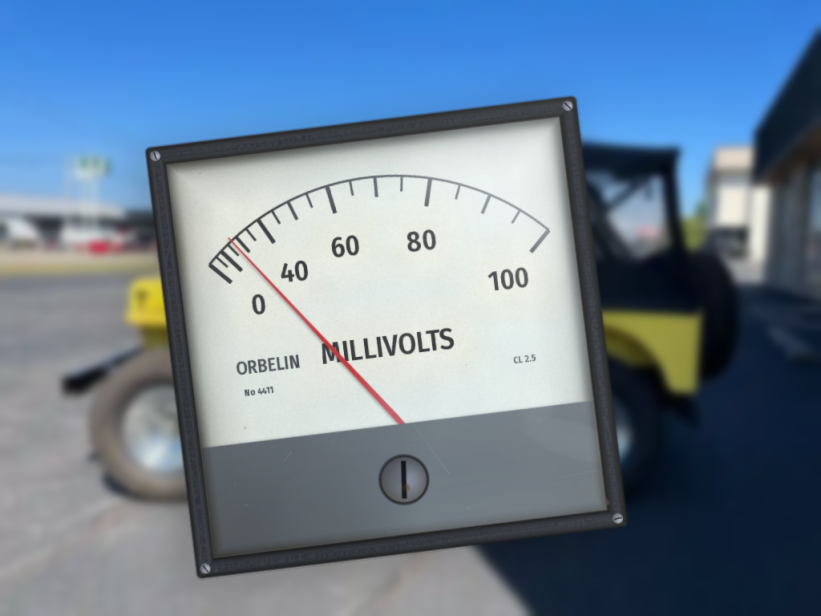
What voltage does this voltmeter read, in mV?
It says 27.5 mV
